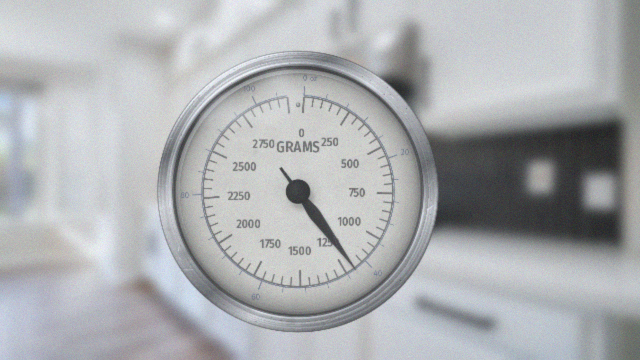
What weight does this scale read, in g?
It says 1200 g
